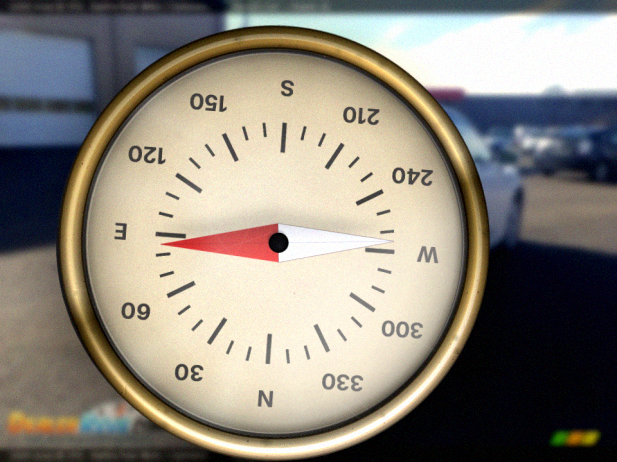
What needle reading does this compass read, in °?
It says 85 °
